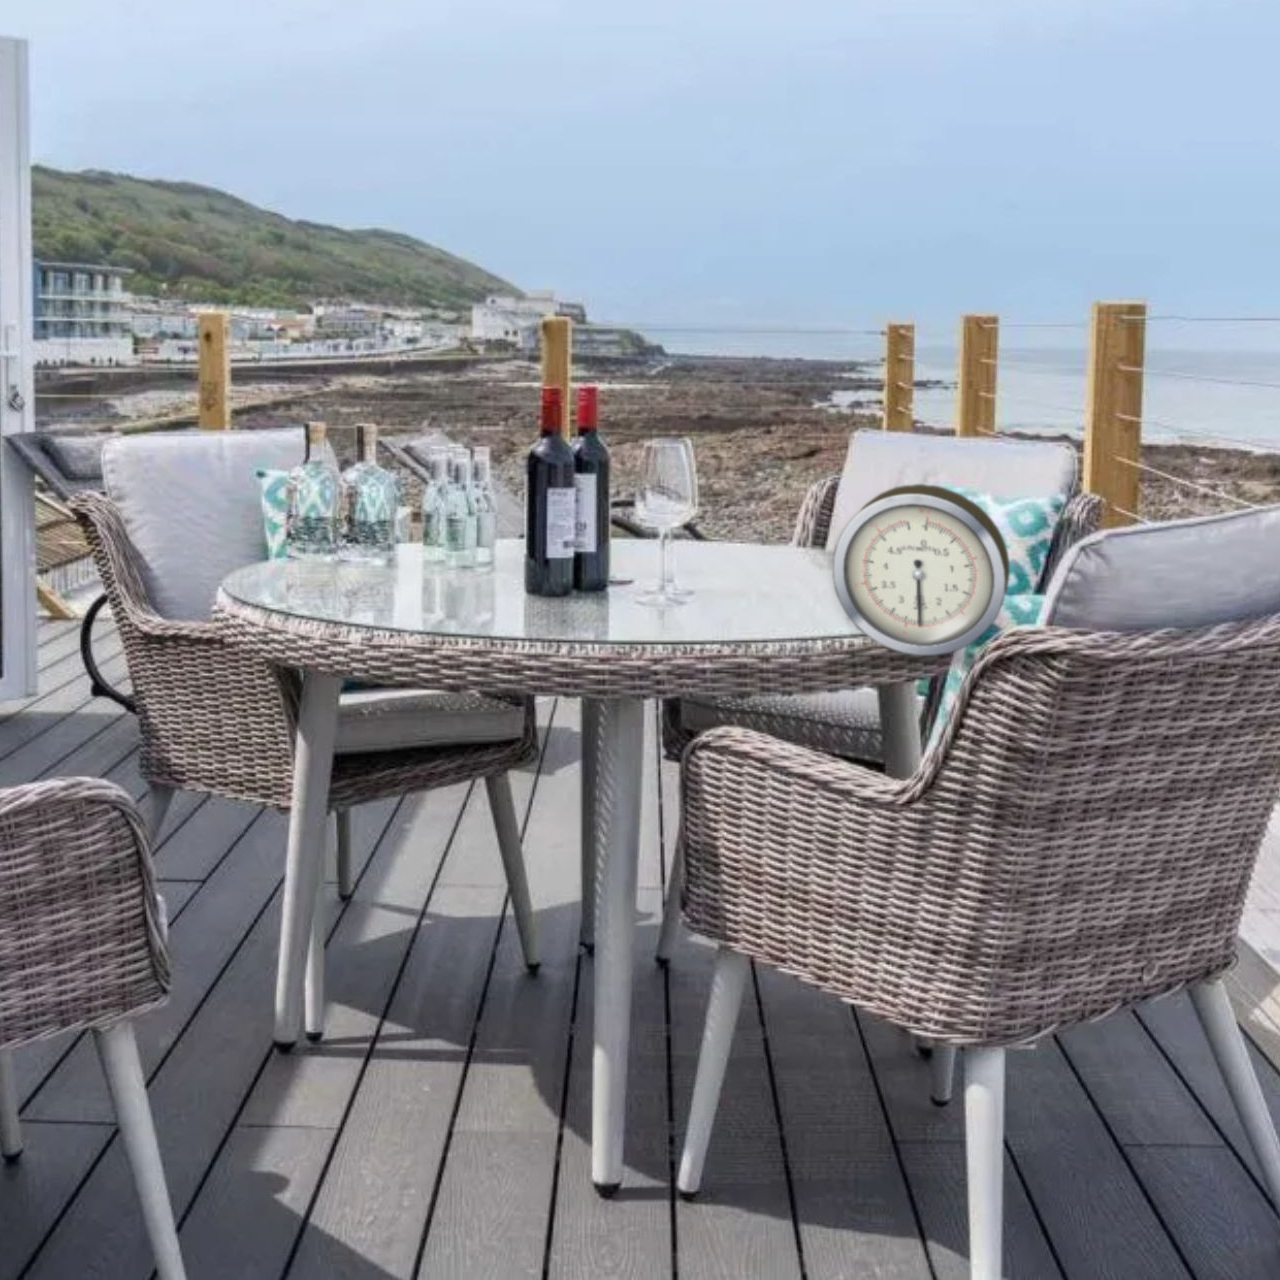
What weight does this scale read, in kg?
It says 2.5 kg
